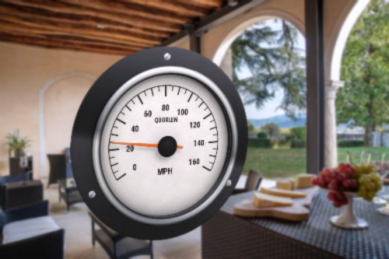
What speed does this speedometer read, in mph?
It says 25 mph
